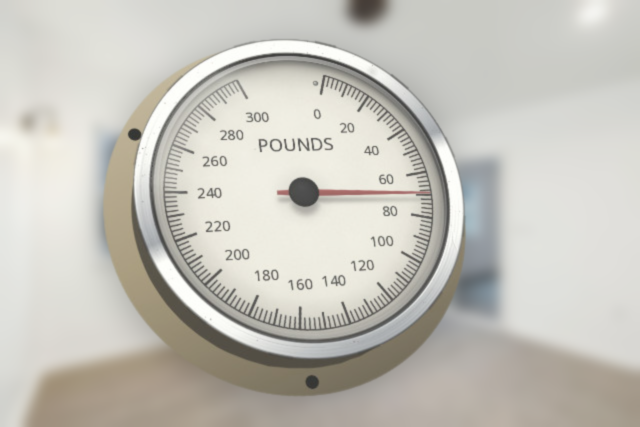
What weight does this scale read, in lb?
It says 70 lb
